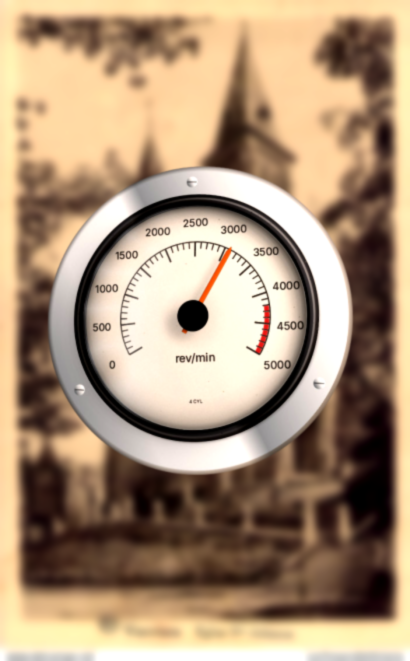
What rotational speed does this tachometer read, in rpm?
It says 3100 rpm
